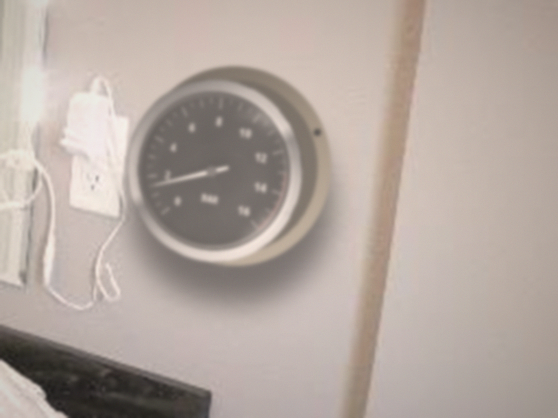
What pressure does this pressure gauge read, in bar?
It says 1.5 bar
